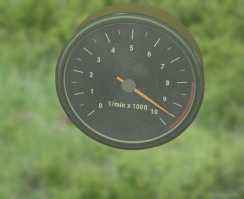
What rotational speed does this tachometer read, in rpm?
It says 9500 rpm
